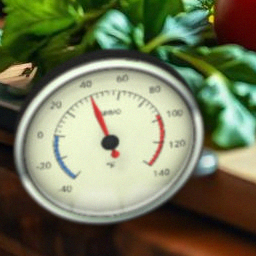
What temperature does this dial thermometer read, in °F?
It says 40 °F
